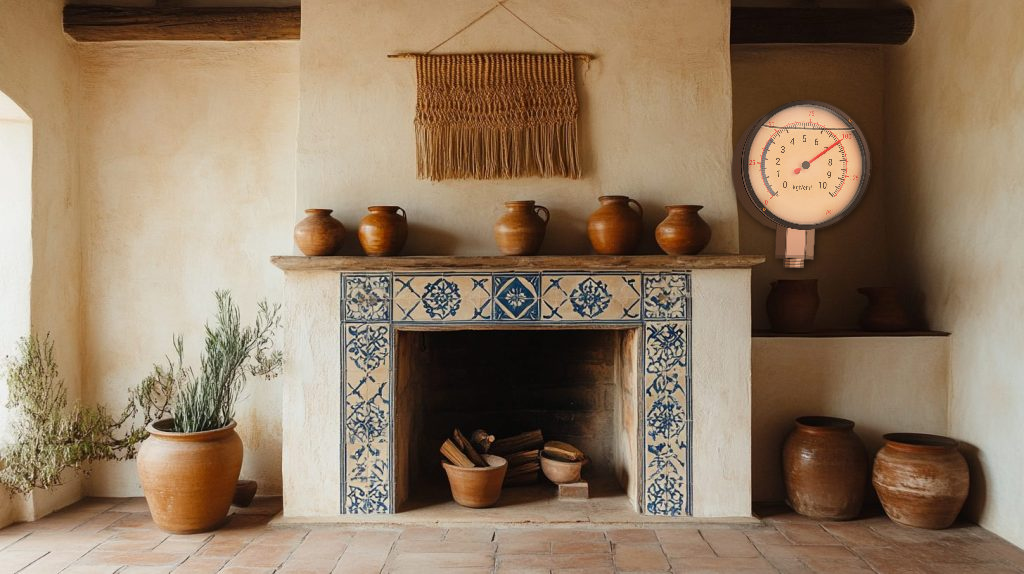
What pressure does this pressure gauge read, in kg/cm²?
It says 7 kg/cm²
